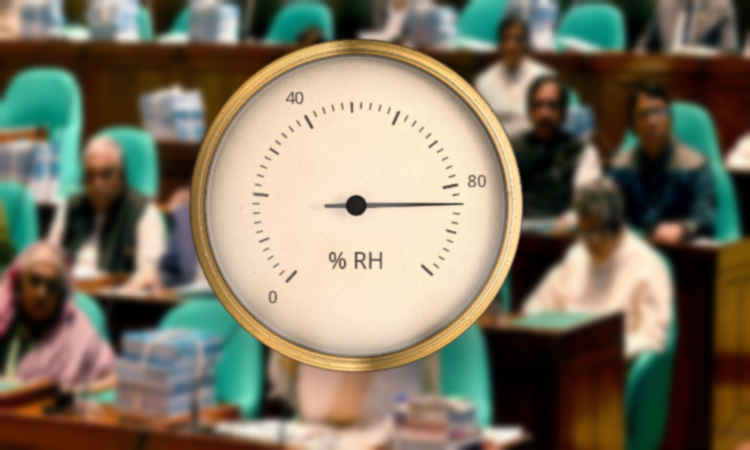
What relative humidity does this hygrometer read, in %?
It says 84 %
